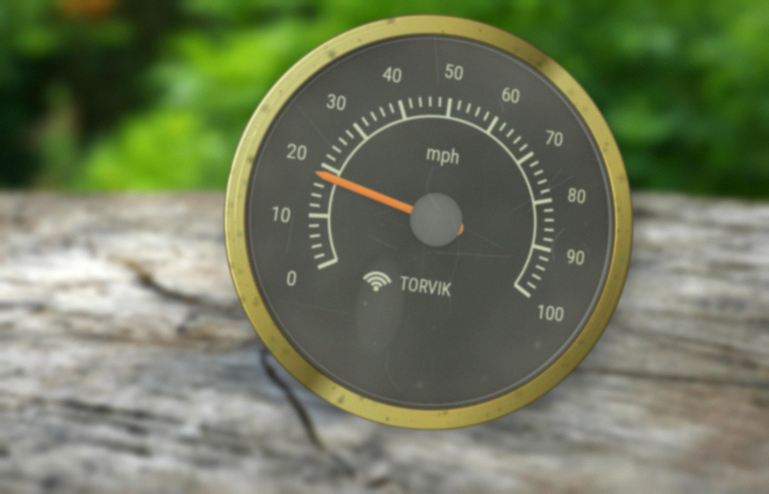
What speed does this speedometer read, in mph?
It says 18 mph
